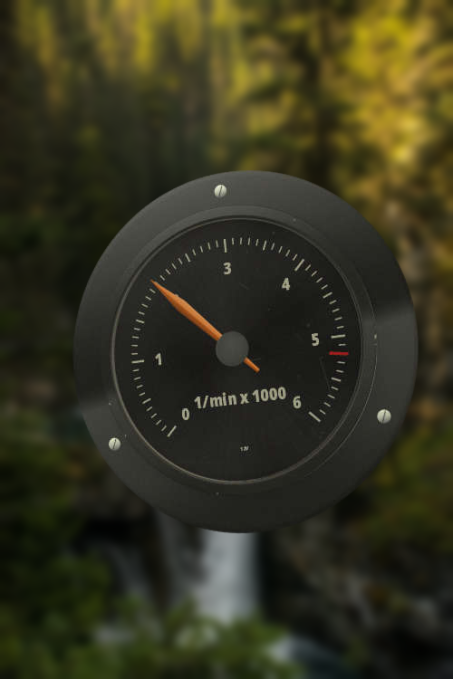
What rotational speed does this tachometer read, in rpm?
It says 2000 rpm
